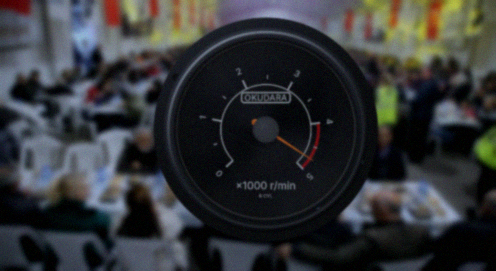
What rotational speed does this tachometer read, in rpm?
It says 4750 rpm
